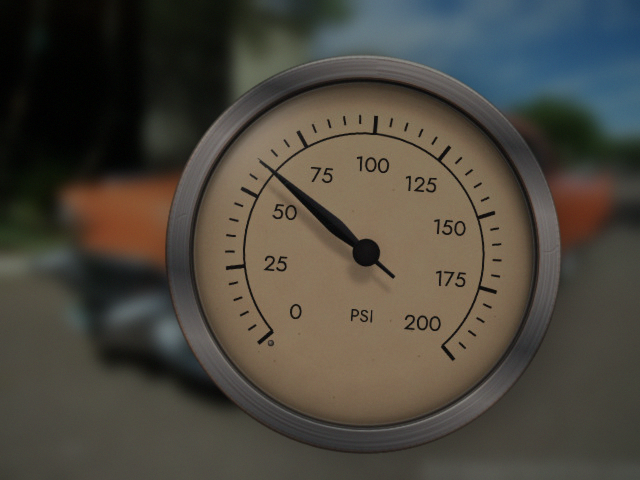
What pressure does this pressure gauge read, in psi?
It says 60 psi
